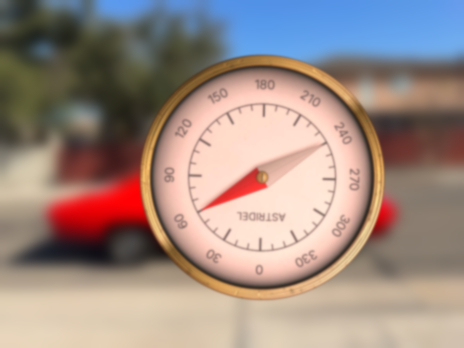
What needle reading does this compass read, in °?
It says 60 °
